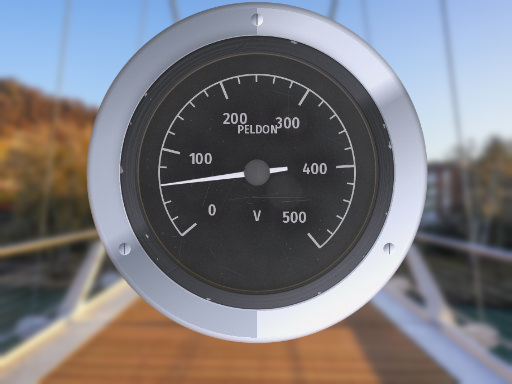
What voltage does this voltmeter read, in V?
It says 60 V
